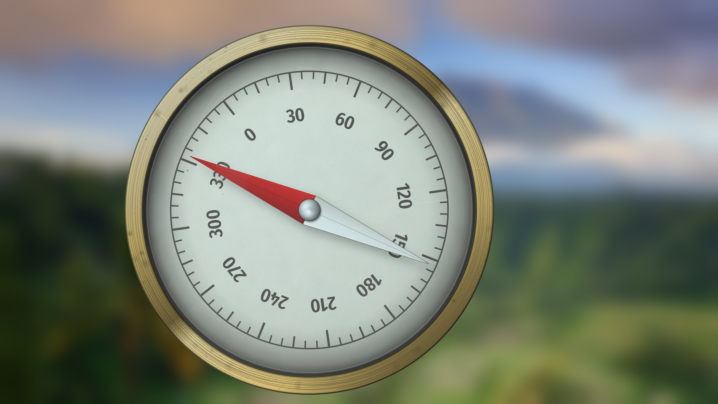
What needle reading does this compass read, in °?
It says 332.5 °
